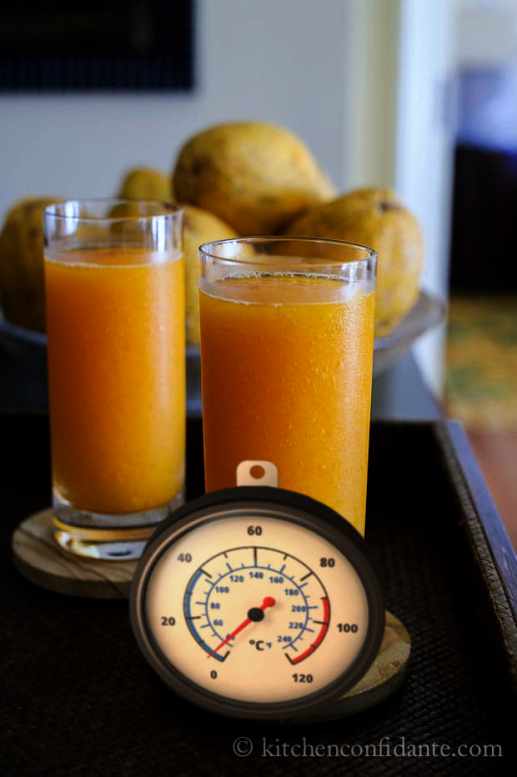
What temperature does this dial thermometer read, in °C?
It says 5 °C
